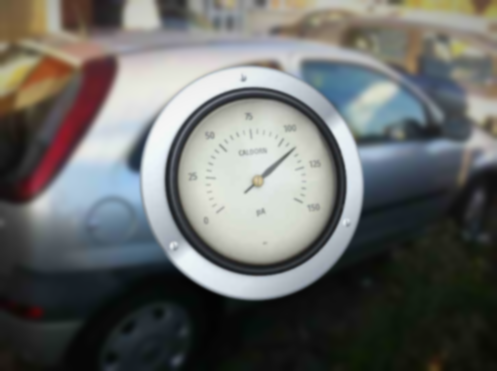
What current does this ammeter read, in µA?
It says 110 µA
